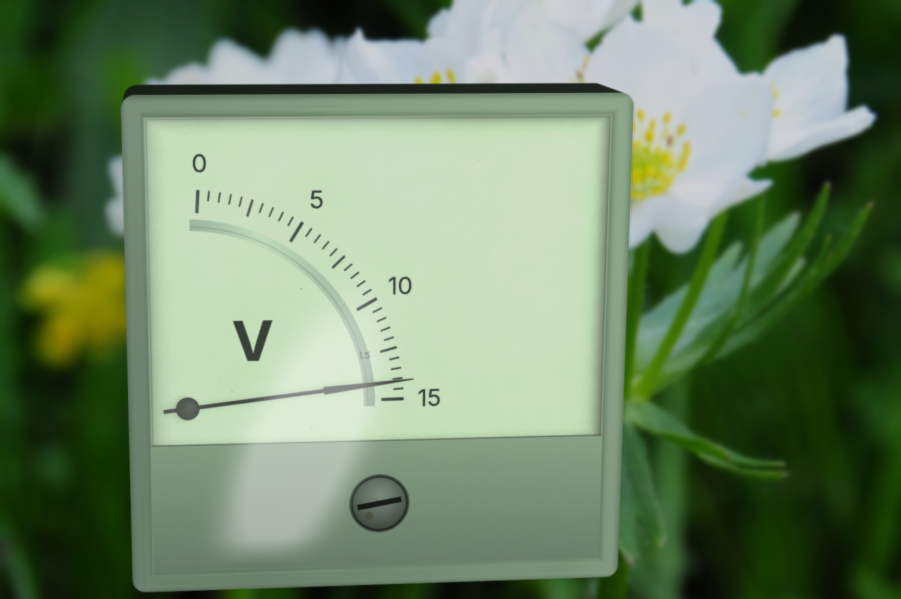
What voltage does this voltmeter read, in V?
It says 14 V
